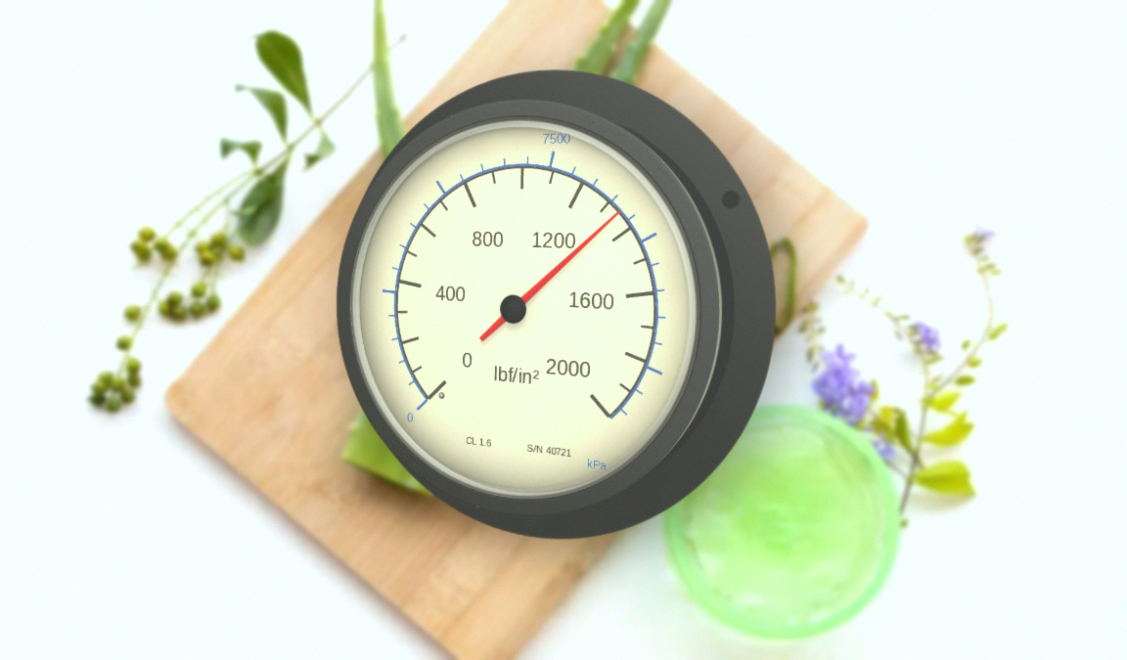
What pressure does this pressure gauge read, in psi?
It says 1350 psi
